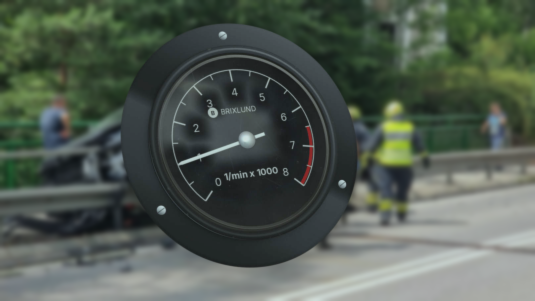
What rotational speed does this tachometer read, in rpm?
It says 1000 rpm
